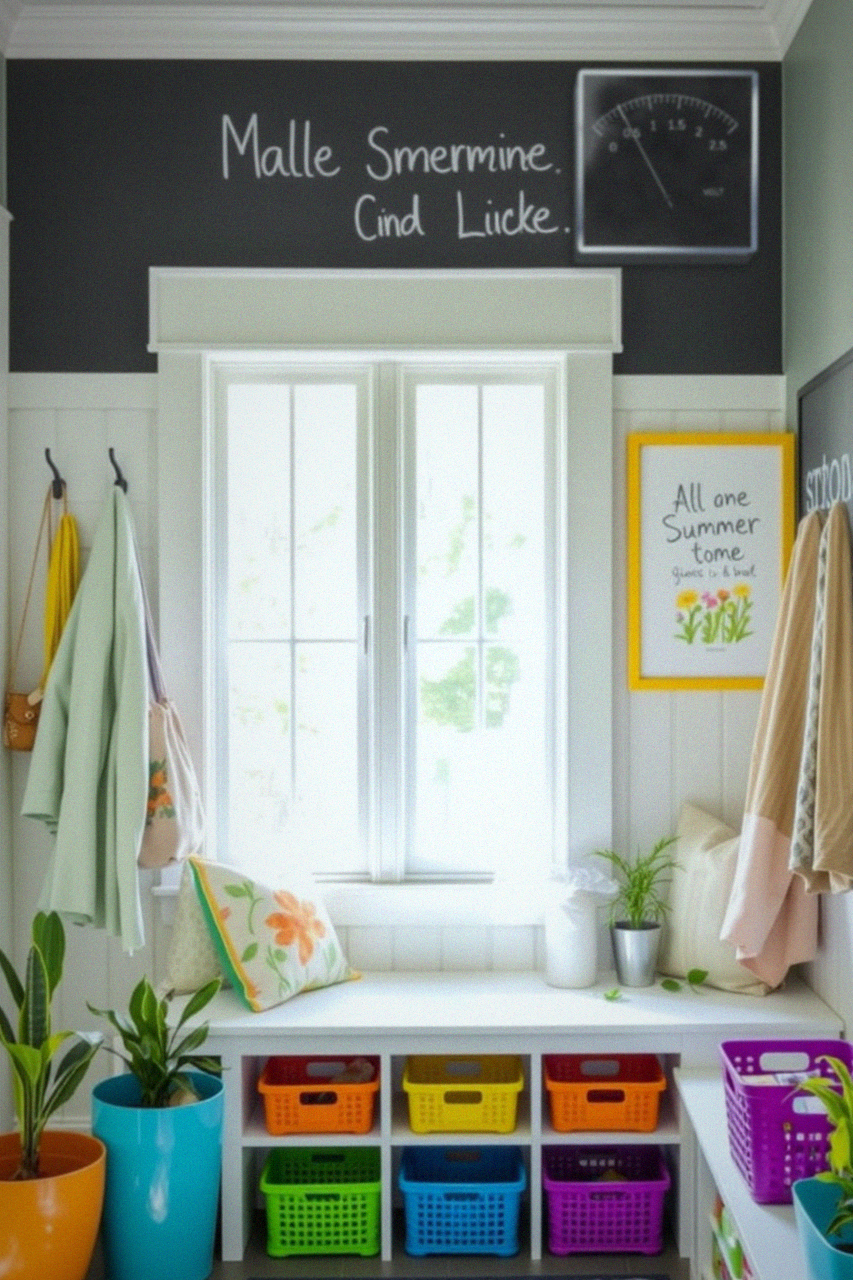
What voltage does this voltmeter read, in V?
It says 0.5 V
